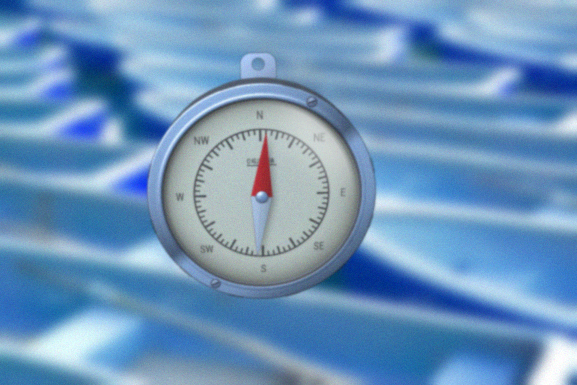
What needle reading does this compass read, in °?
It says 5 °
